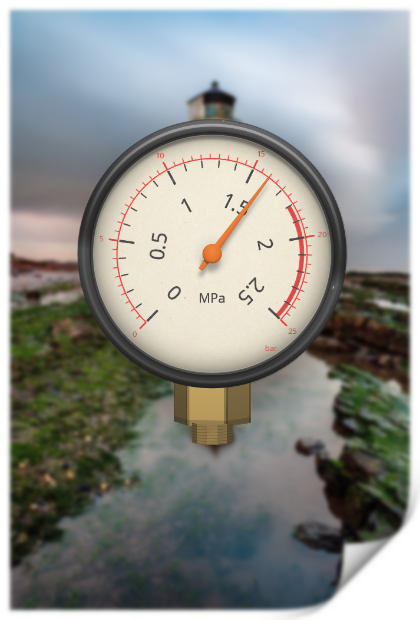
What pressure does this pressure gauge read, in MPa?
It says 1.6 MPa
